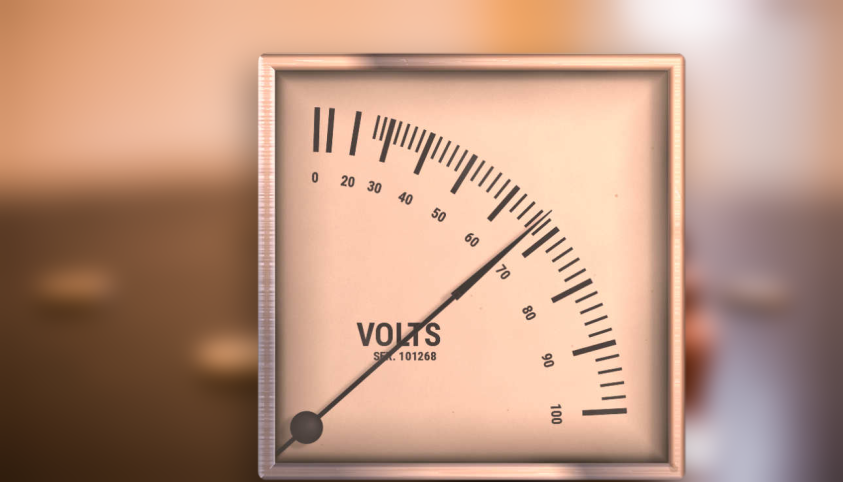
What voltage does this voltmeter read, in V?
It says 67 V
